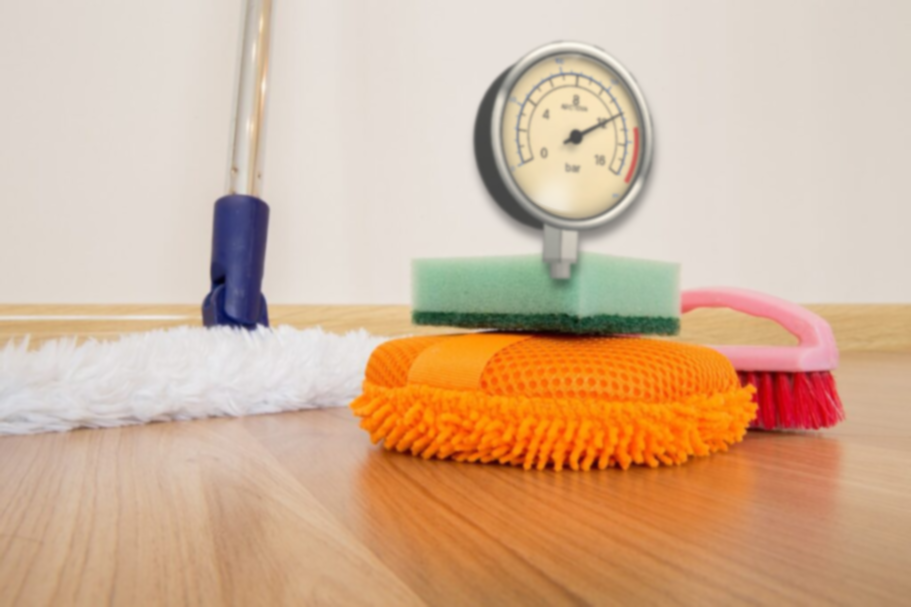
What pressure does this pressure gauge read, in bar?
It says 12 bar
